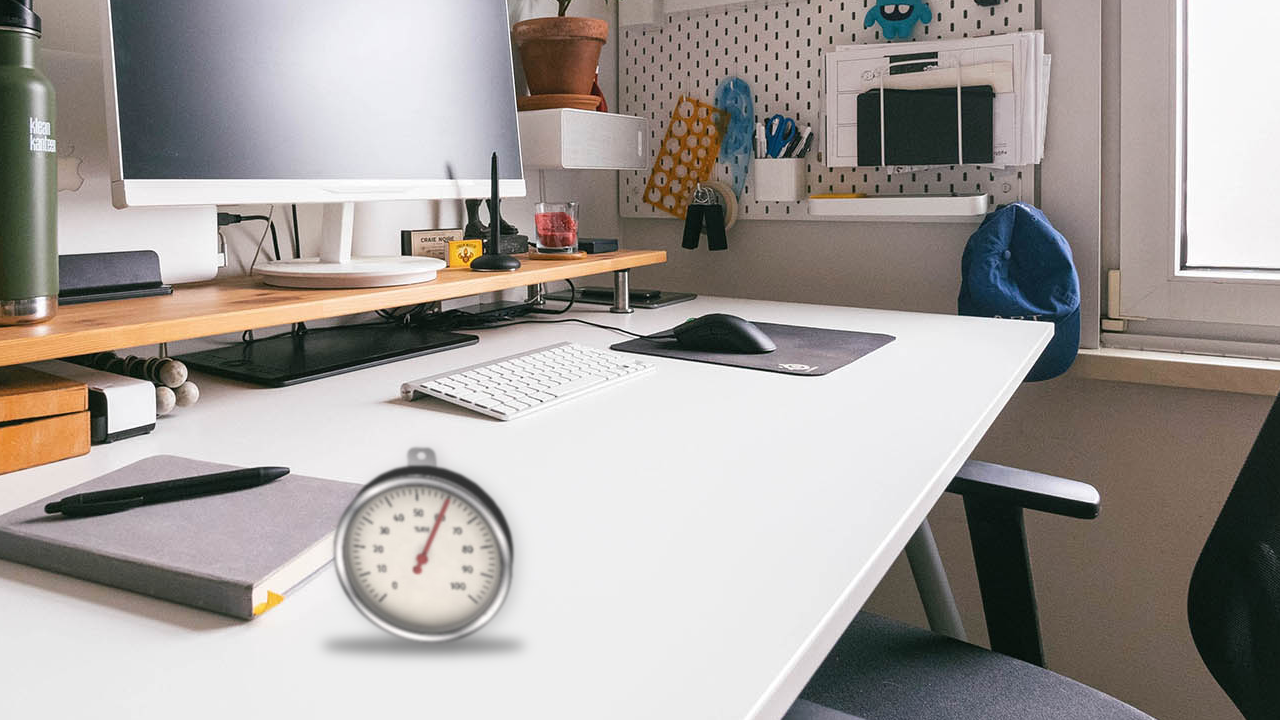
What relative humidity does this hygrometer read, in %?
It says 60 %
